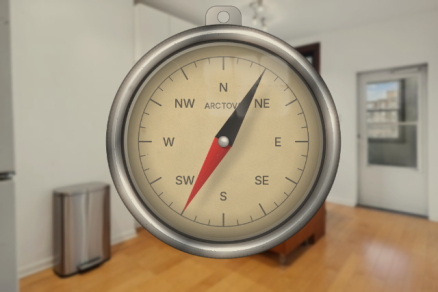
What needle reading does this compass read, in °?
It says 210 °
